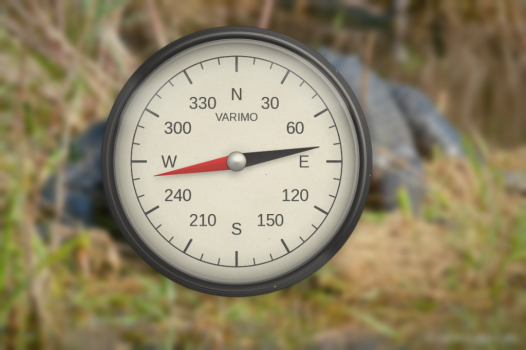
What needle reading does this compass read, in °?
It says 260 °
